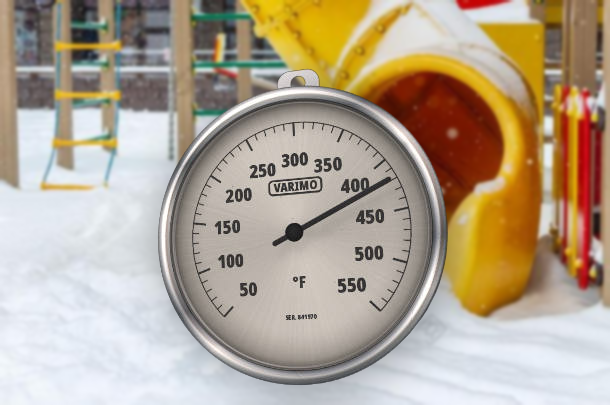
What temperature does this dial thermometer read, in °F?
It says 420 °F
